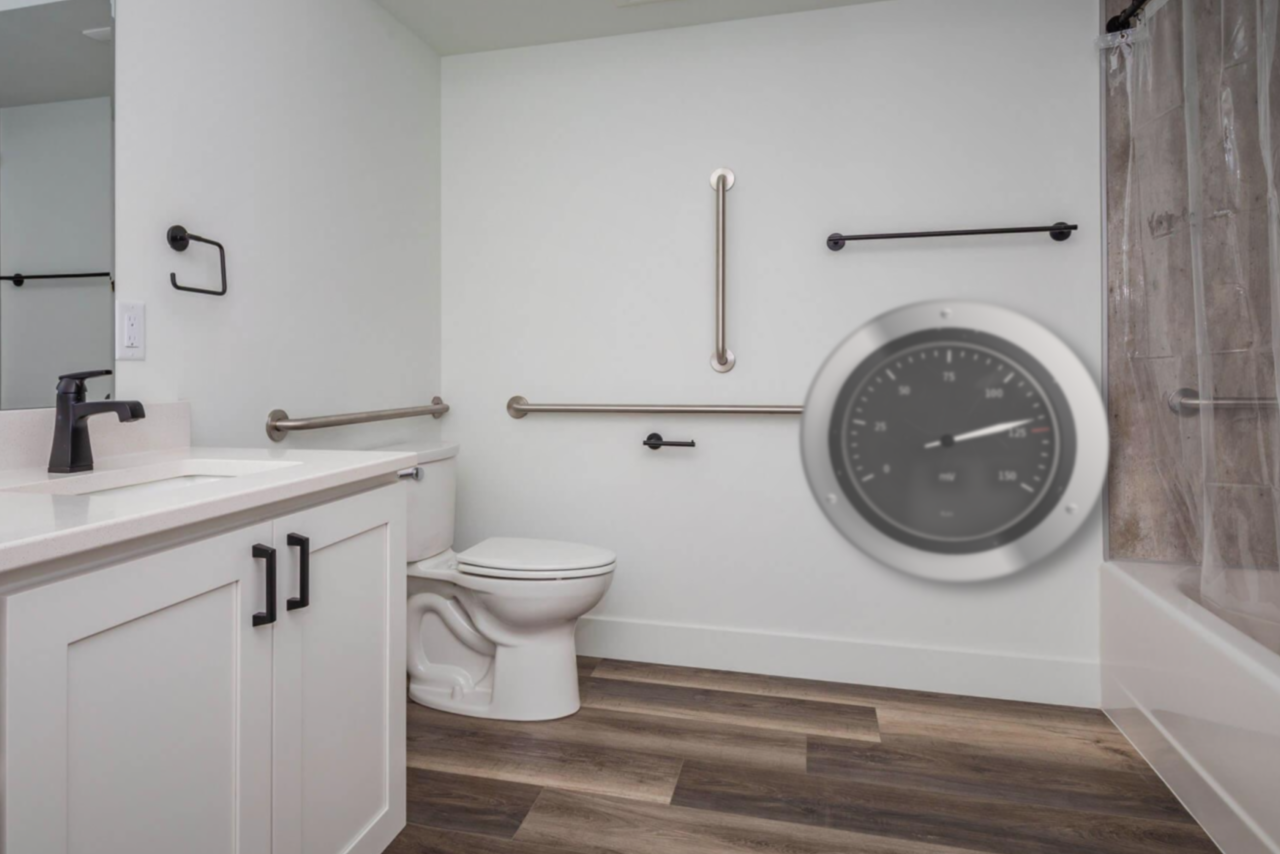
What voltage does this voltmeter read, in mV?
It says 120 mV
